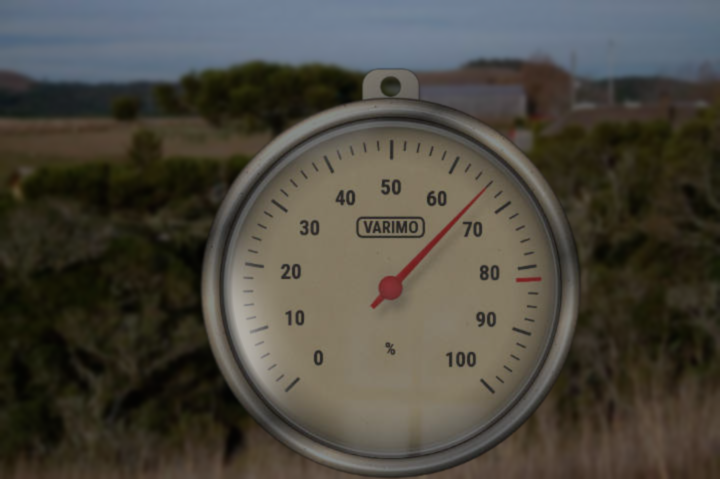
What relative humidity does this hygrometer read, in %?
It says 66 %
